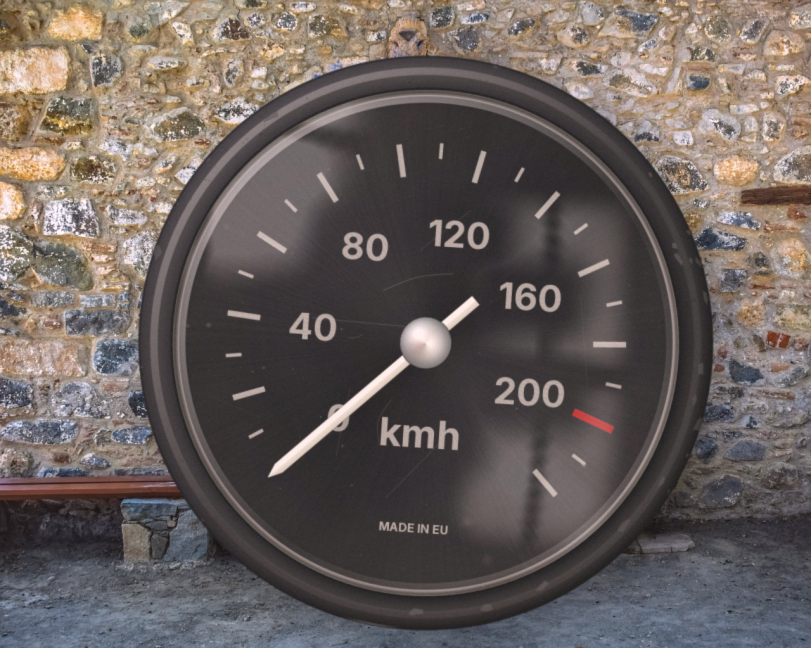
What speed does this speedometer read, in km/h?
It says 0 km/h
